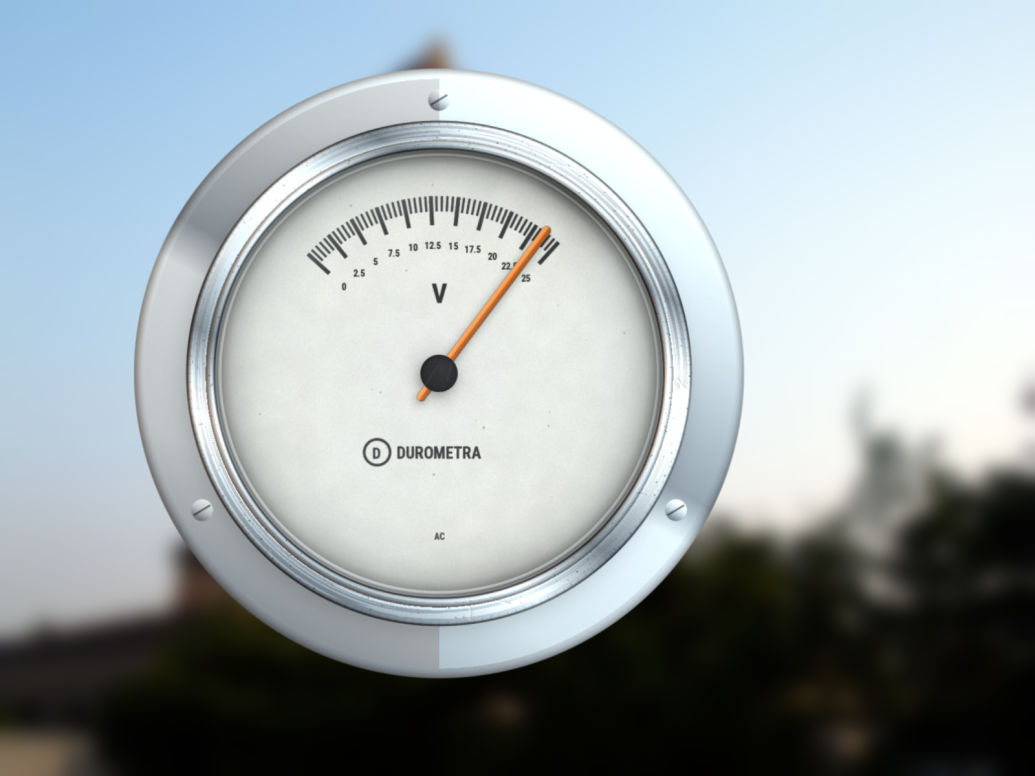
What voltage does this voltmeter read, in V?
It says 23.5 V
